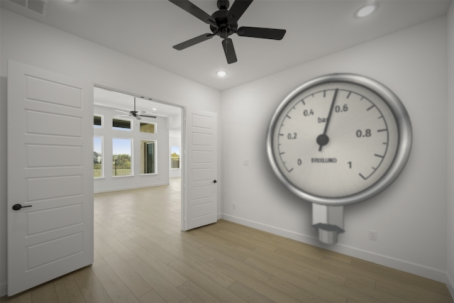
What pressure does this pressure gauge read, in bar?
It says 0.55 bar
